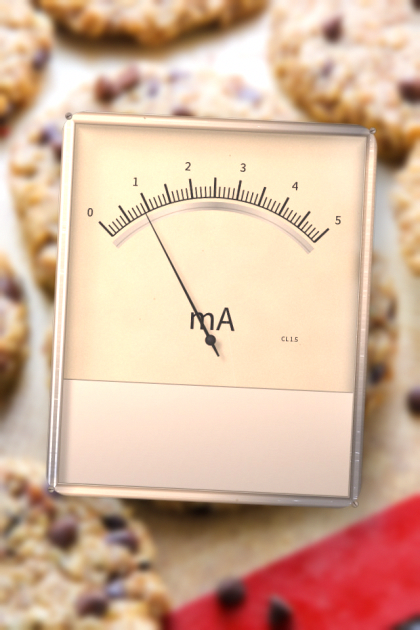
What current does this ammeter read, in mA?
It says 0.9 mA
